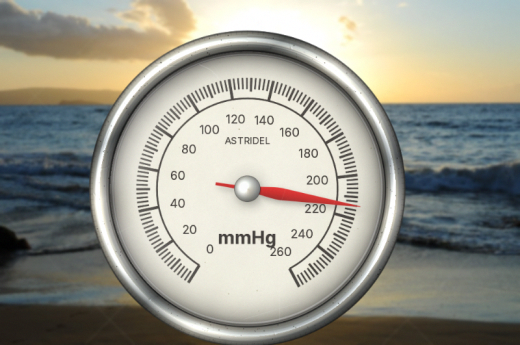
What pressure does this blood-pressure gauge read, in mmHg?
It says 214 mmHg
